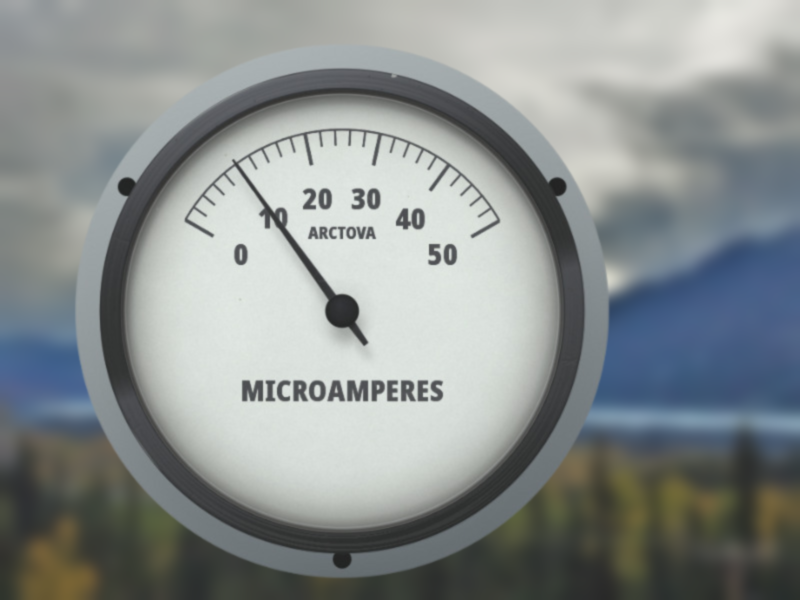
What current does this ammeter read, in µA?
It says 10 µA
